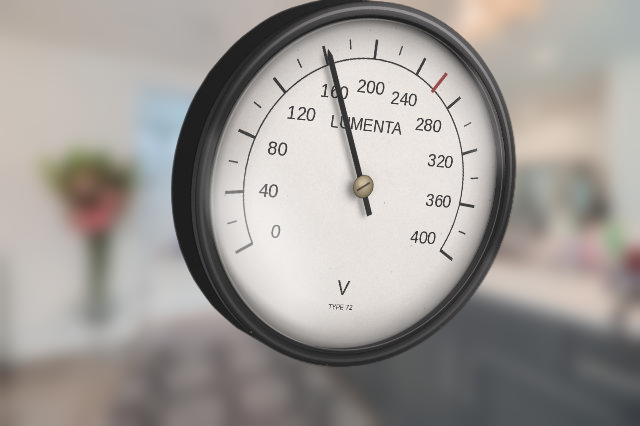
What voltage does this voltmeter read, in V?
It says 160 V
